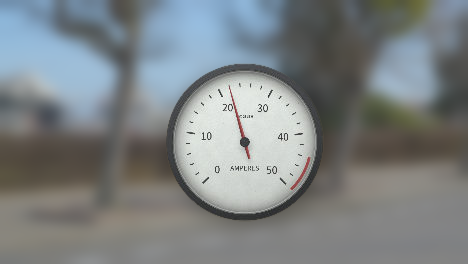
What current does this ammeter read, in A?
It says 22 A
